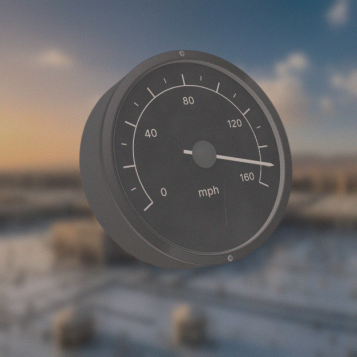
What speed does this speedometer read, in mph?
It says 150 mph
